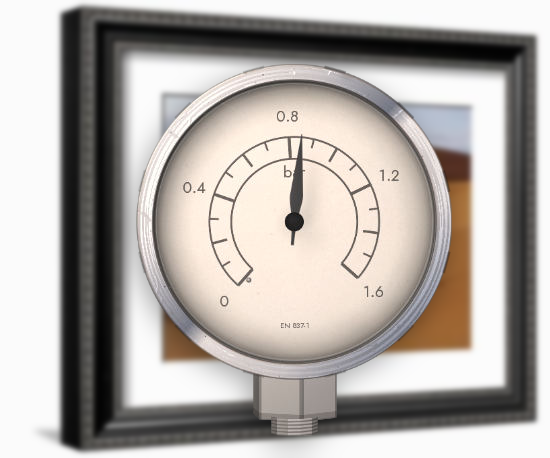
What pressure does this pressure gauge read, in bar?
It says 0.85 bar
